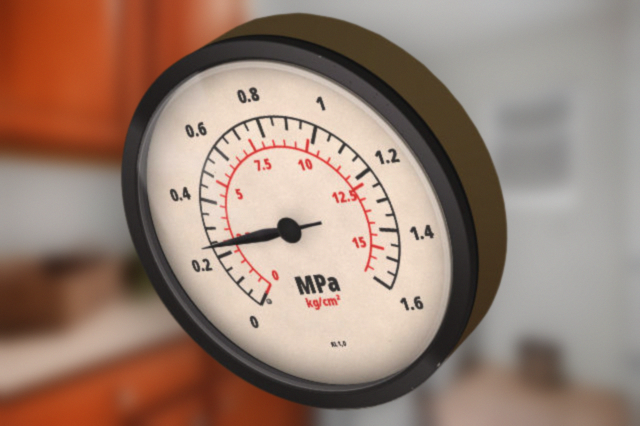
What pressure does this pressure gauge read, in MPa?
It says 0.25 MPa
